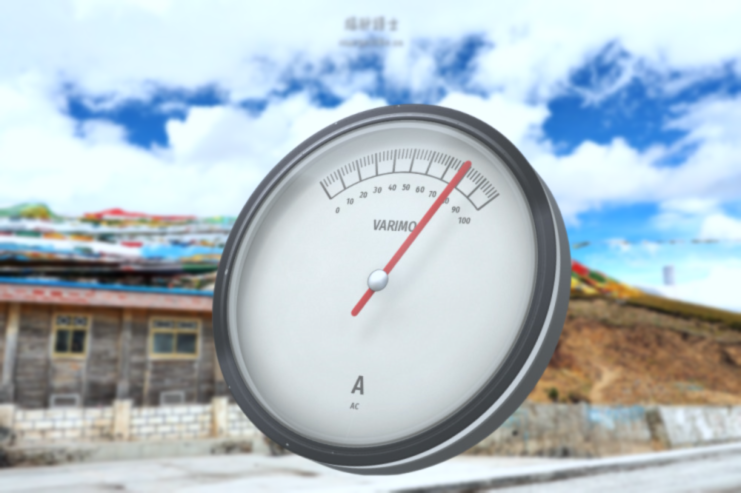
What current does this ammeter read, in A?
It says 80 A
